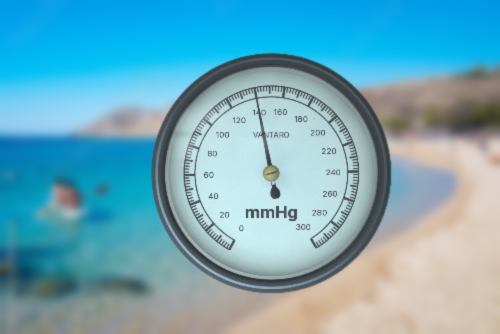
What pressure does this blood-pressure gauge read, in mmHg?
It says 140 mmHg
